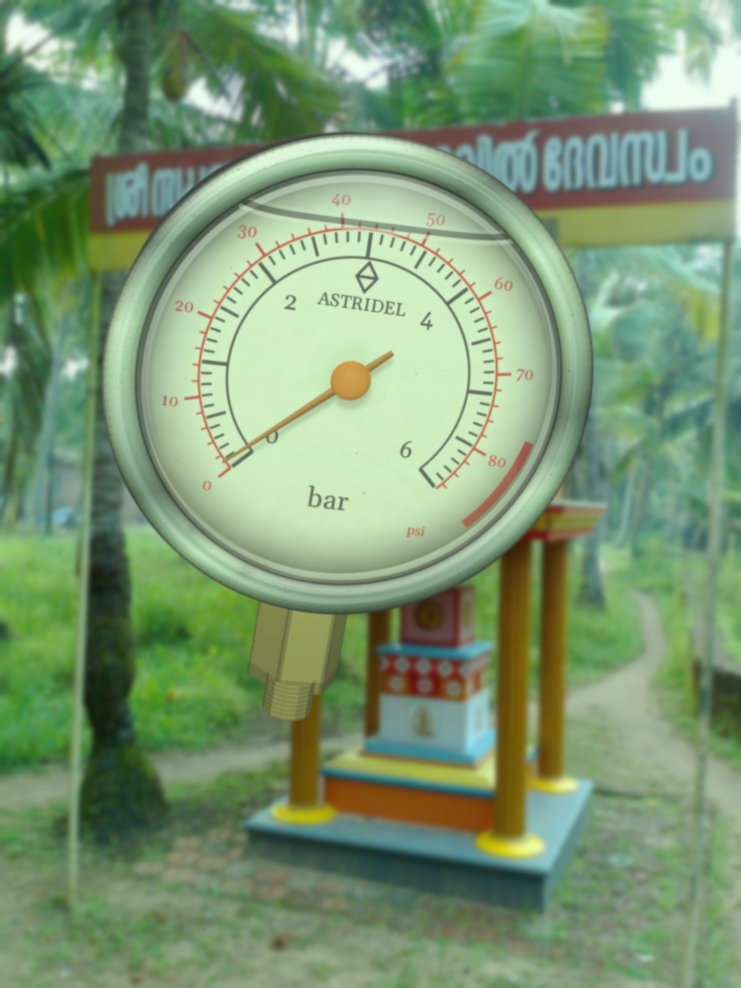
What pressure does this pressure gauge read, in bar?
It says 0.1 bar
